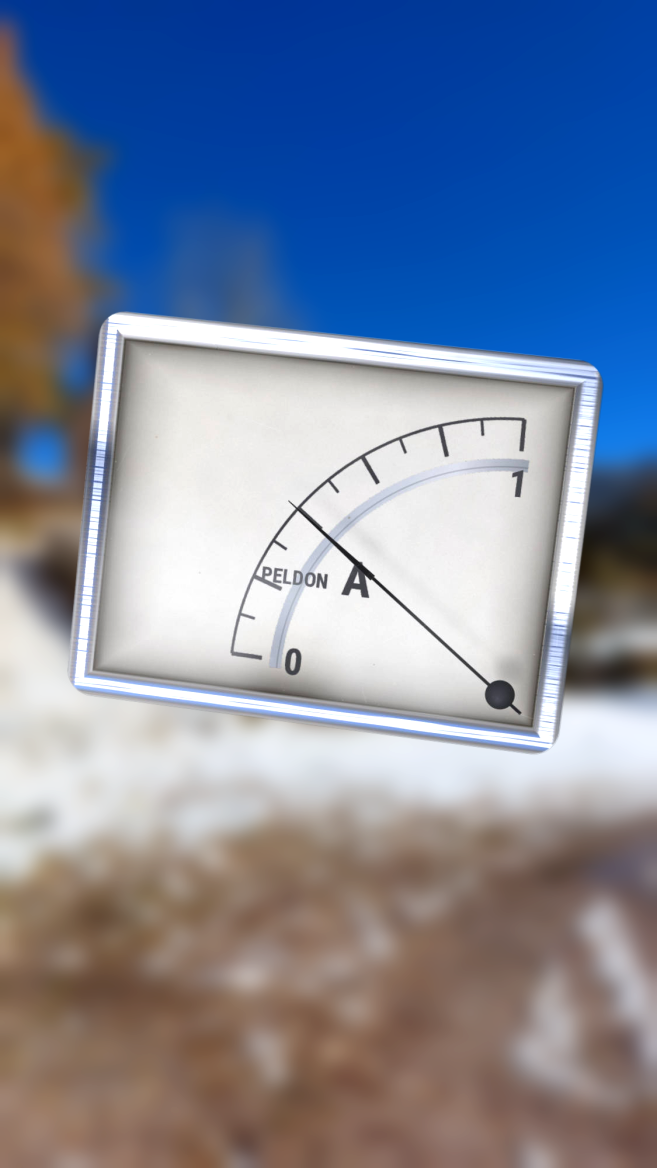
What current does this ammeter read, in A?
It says 0.4 A
